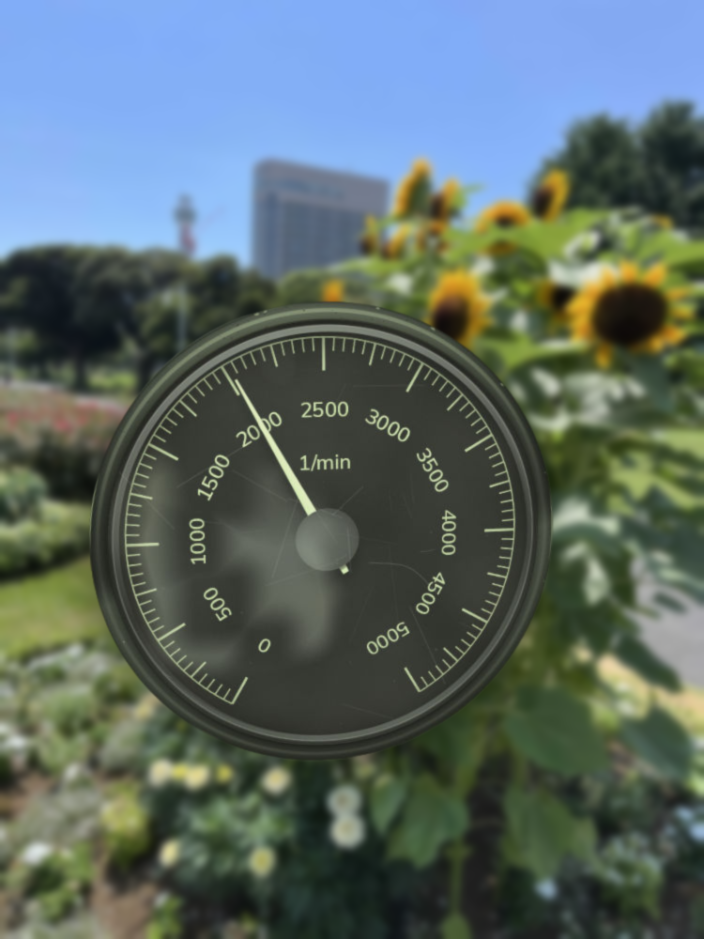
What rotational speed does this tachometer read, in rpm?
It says 2025 rpm
